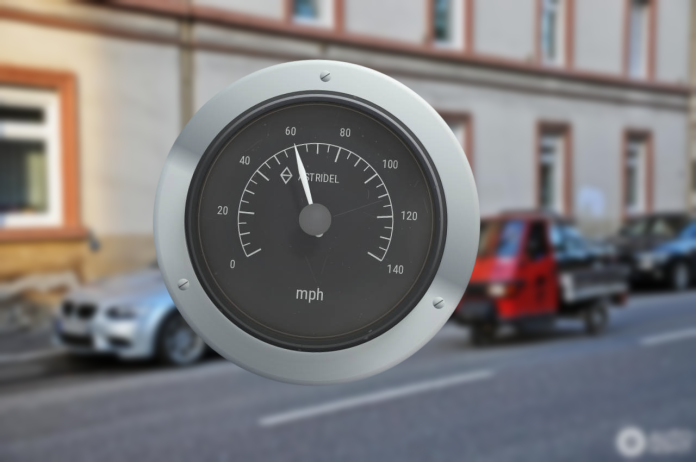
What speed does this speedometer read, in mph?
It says 60 mph
